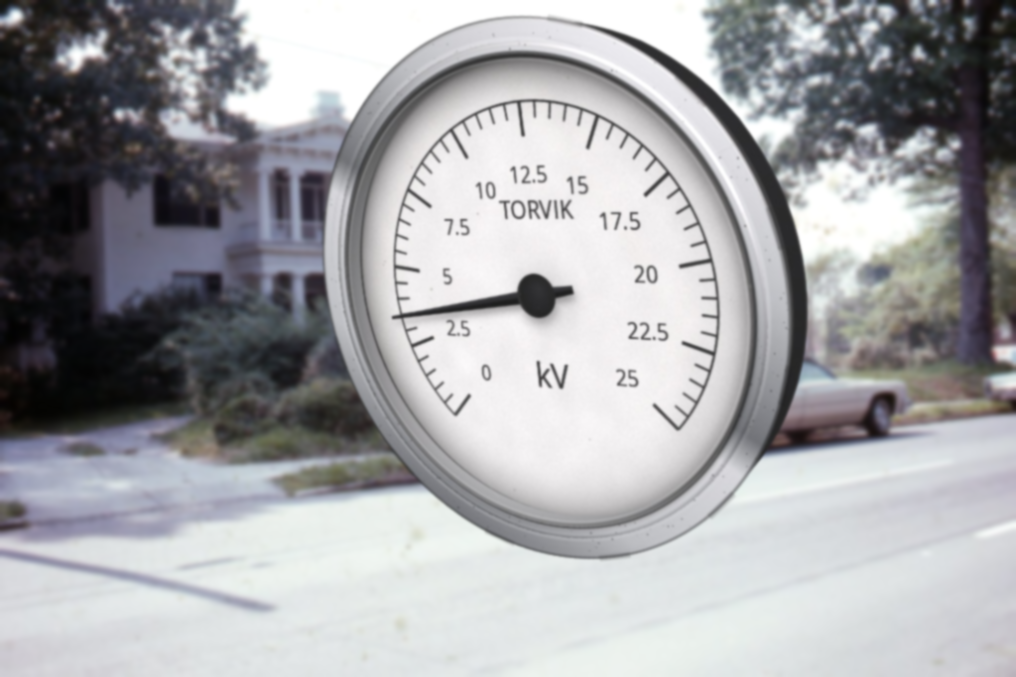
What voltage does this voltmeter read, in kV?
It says 3.5 kV
